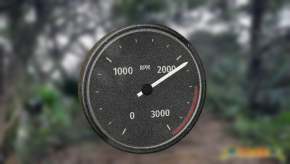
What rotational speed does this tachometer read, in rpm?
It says 2100 rpm
